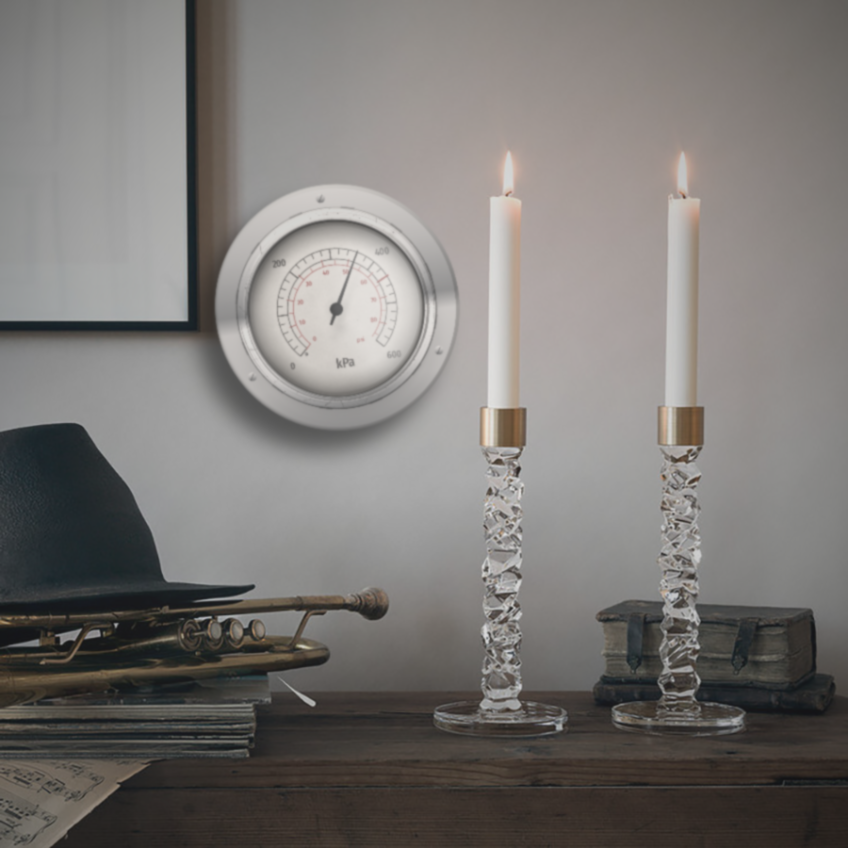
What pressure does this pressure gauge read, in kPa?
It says 360 kPa
